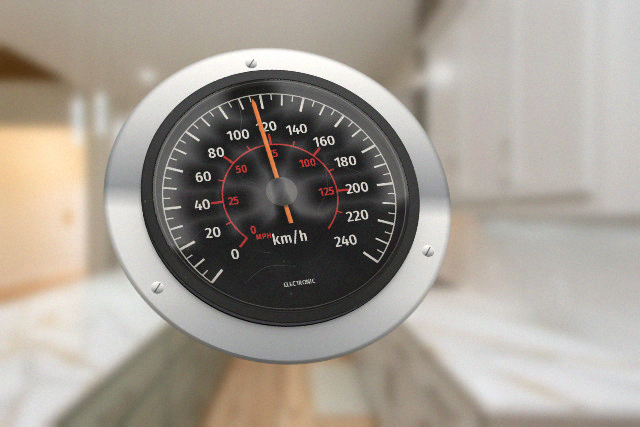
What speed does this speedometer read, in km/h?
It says 115 km/h
